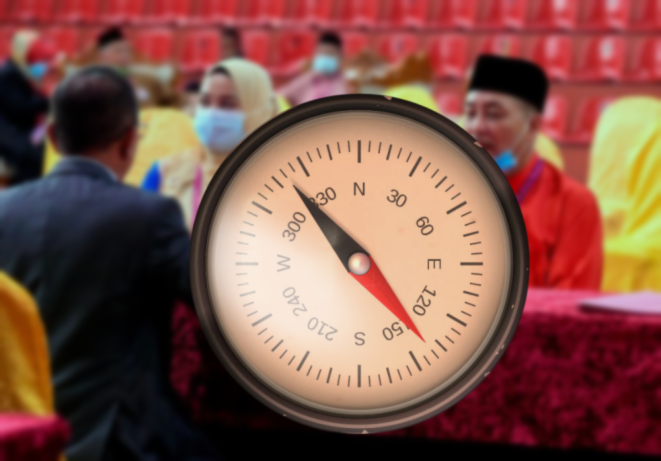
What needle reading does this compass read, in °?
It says 140 °
